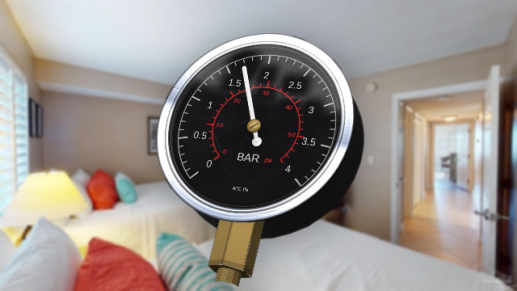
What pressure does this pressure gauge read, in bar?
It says 1.7 bar
